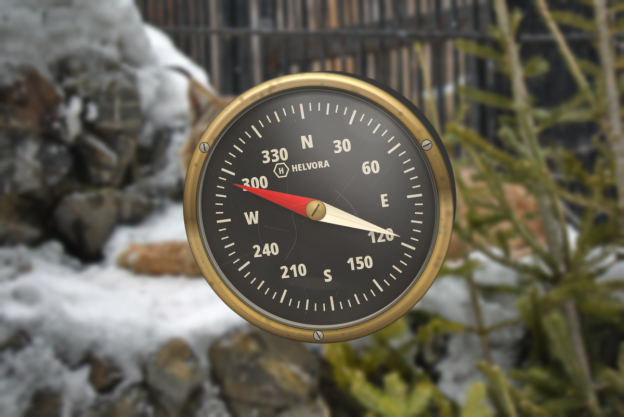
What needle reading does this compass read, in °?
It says 295 °
